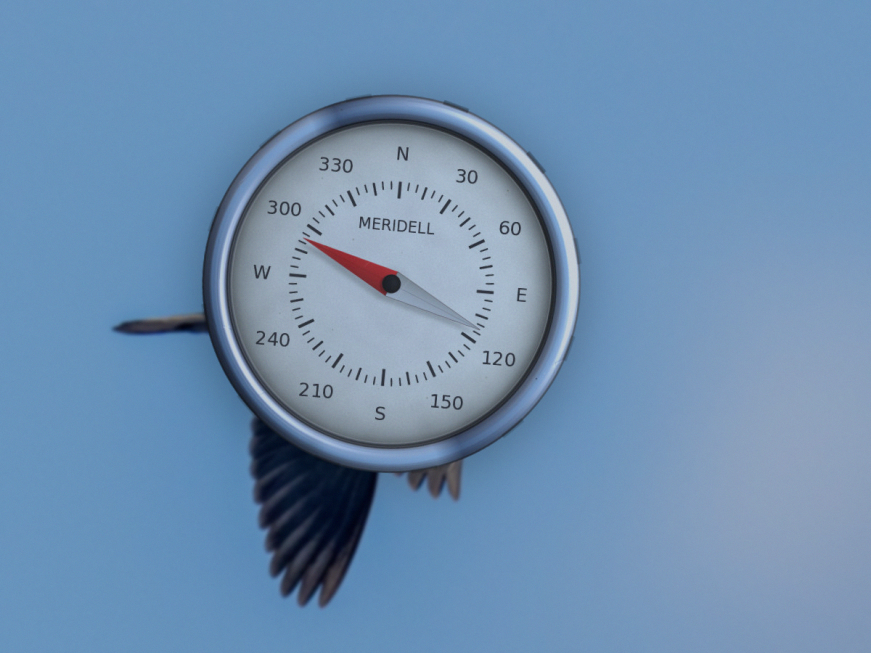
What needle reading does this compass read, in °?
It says 292.5 °
